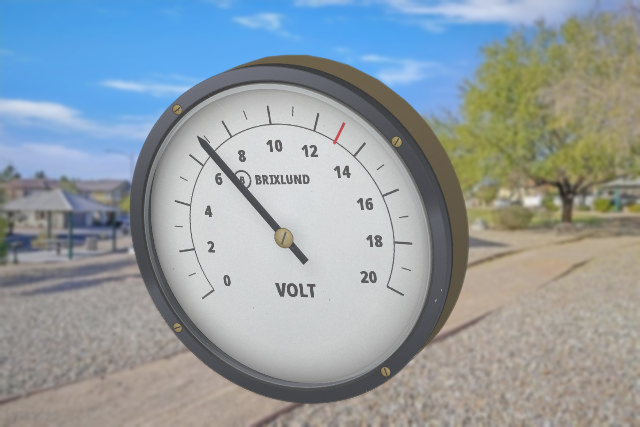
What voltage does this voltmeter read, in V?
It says 7 V
